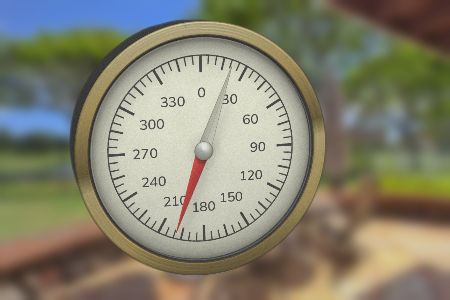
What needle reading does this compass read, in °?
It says 200 °
